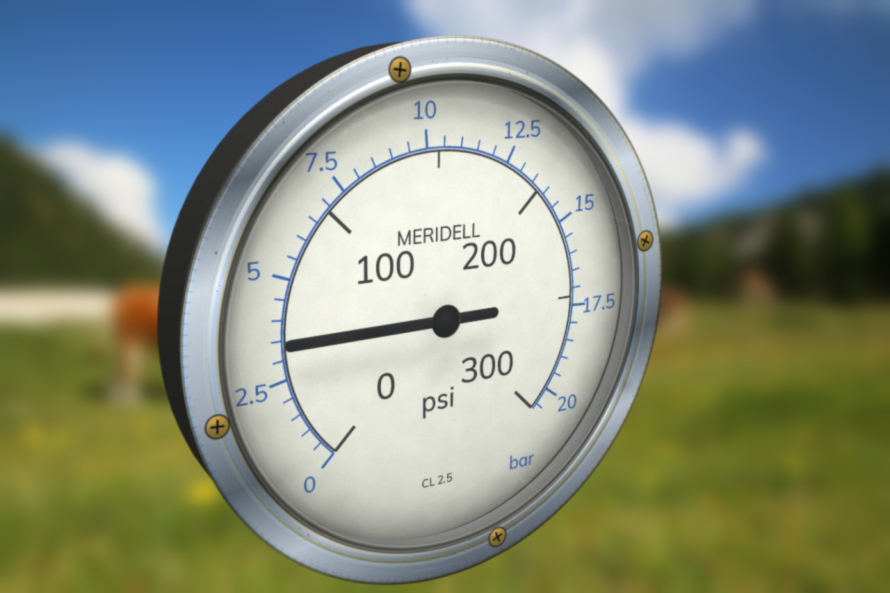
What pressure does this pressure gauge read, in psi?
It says 50 psi
